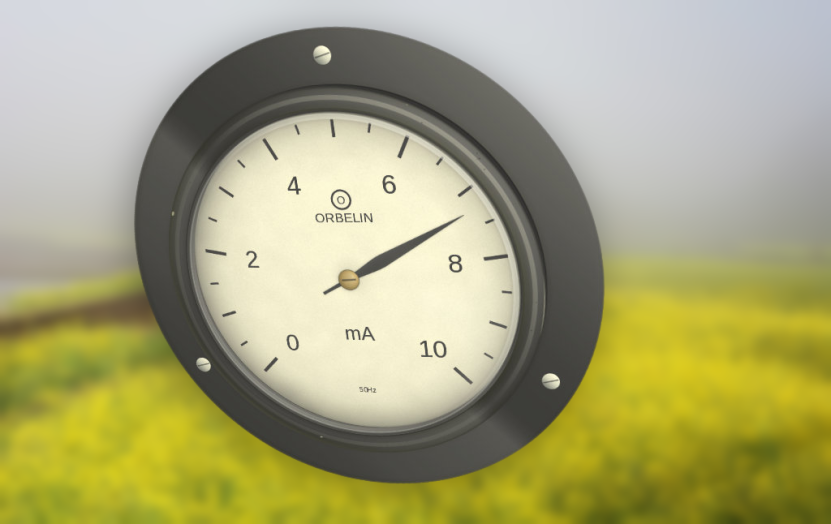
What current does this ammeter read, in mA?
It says 7.25 mA
